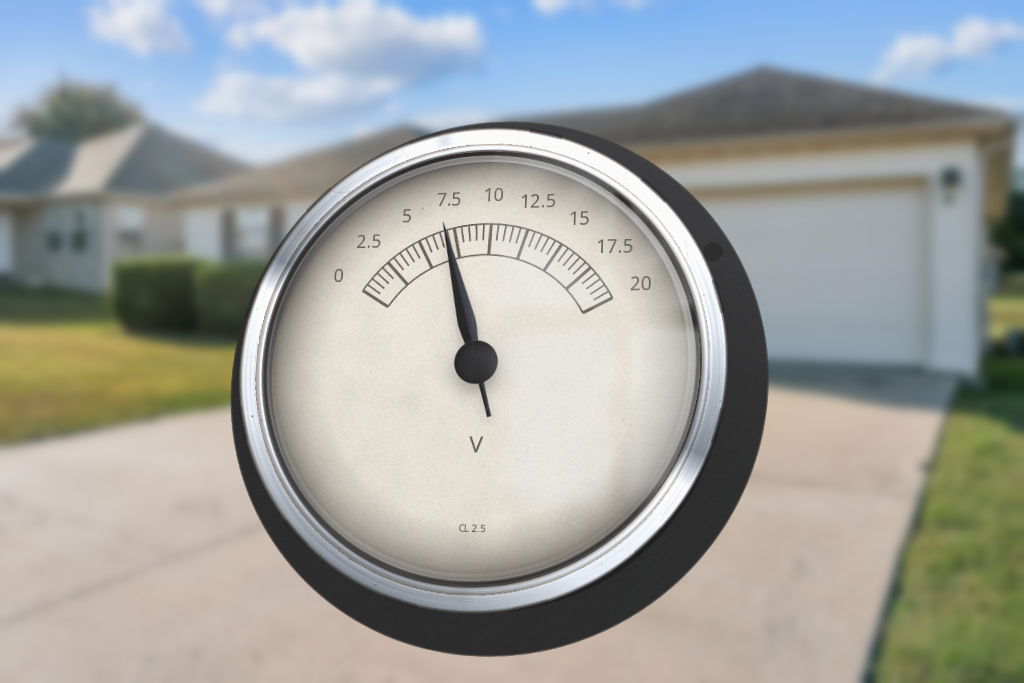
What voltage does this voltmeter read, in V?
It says 7 V
